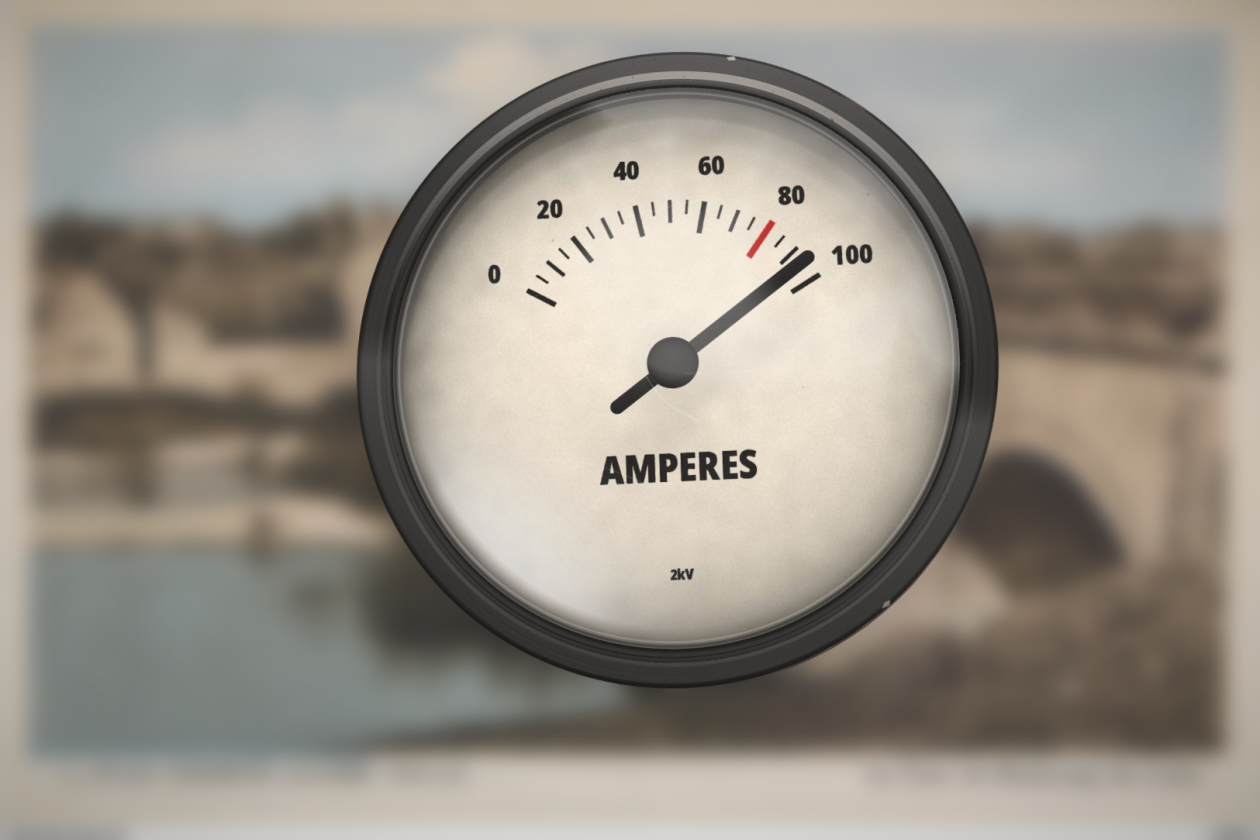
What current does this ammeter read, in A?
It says 95 A
